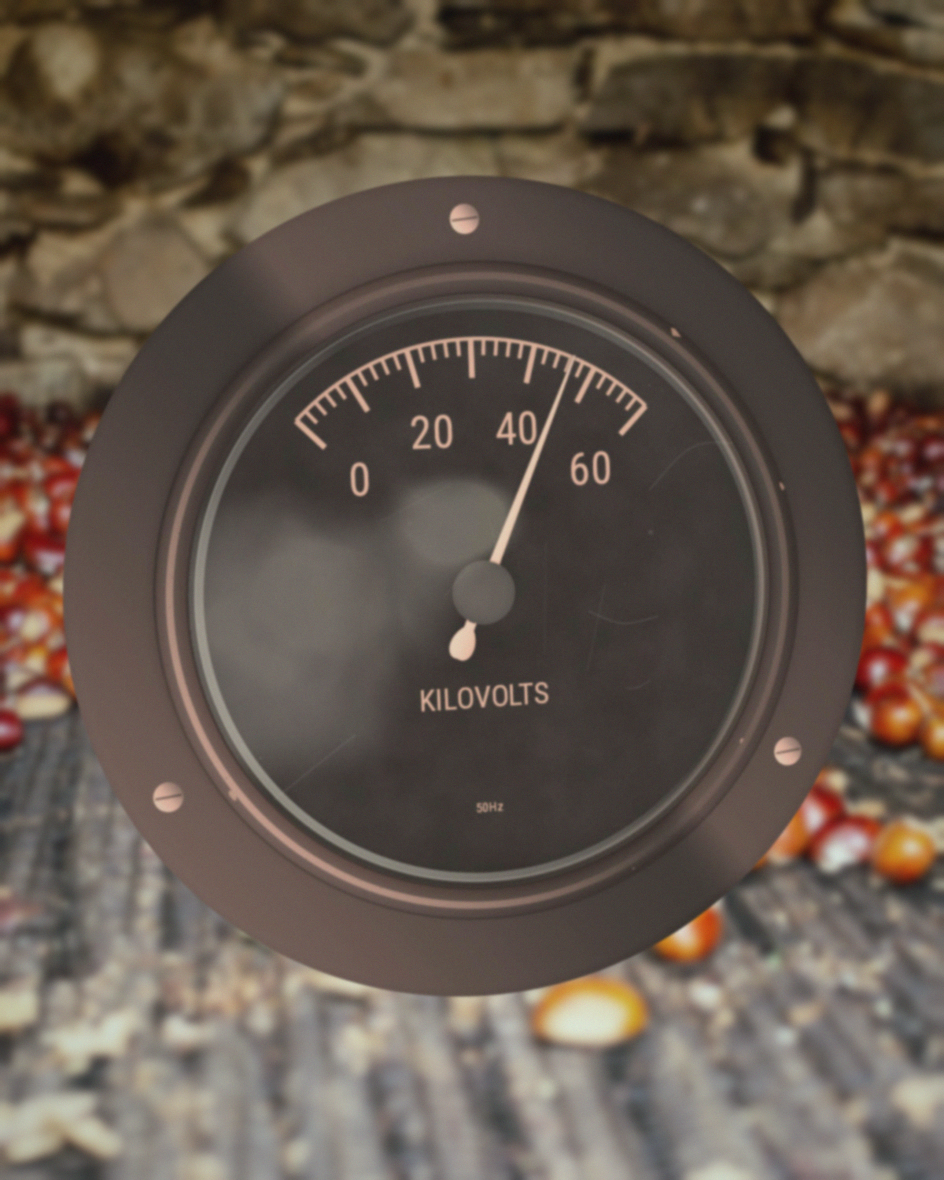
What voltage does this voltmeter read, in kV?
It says 46 kV
